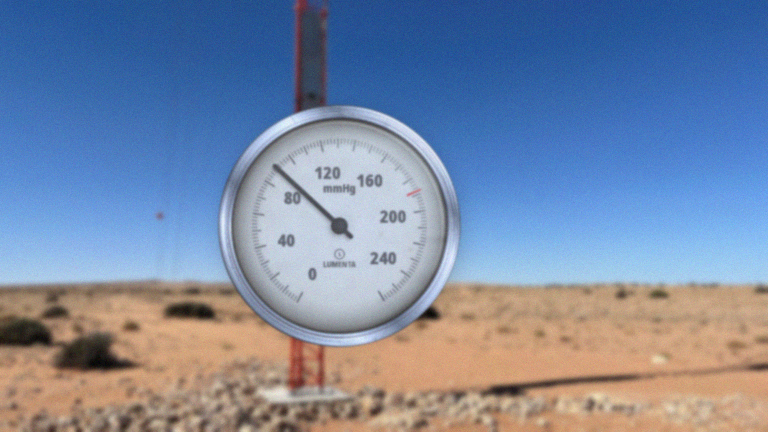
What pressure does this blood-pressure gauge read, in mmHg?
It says 90 mmHg
